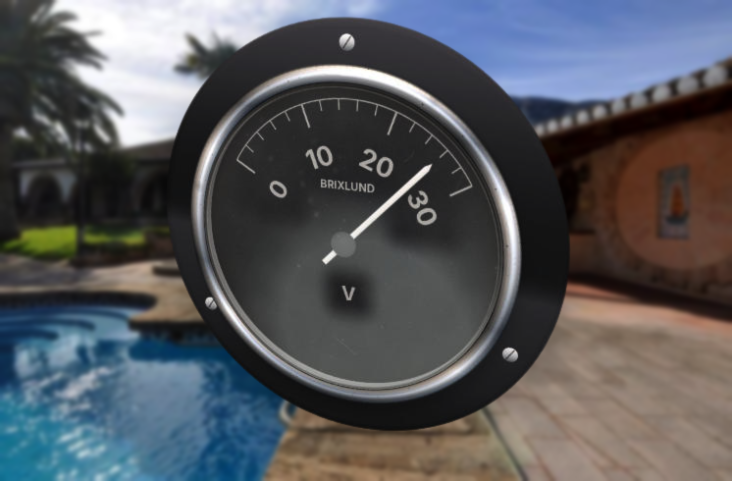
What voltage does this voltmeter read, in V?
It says 26 V
